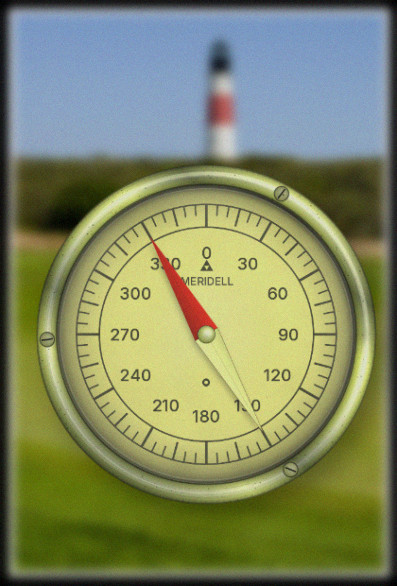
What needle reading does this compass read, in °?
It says 330 °
